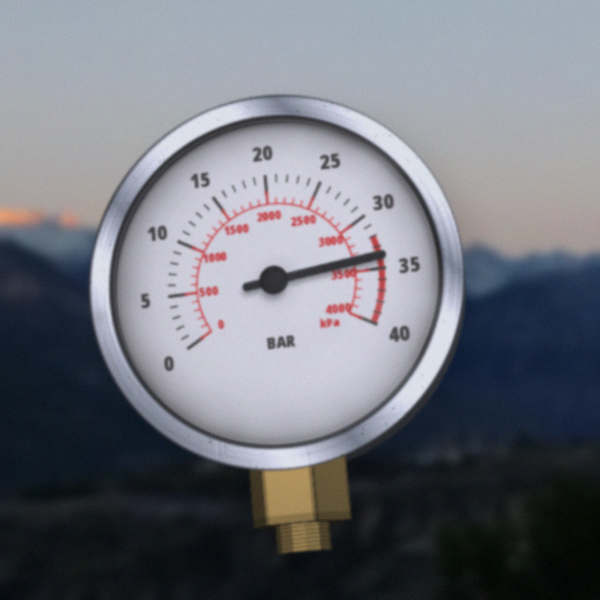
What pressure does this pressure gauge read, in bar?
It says 34 bar
